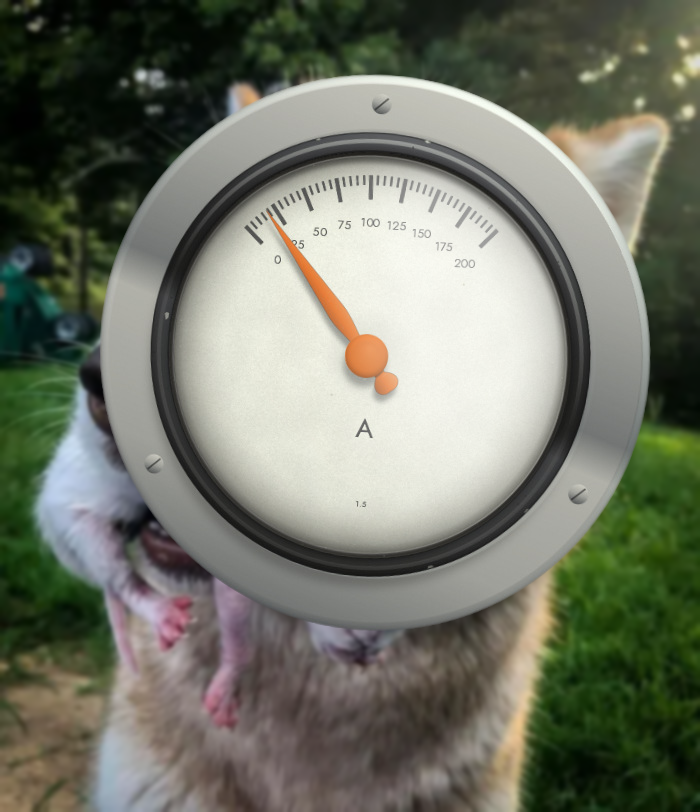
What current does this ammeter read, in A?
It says 20 A
